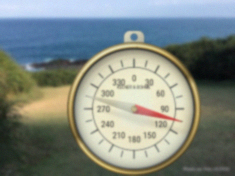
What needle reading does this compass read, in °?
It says 105 °
